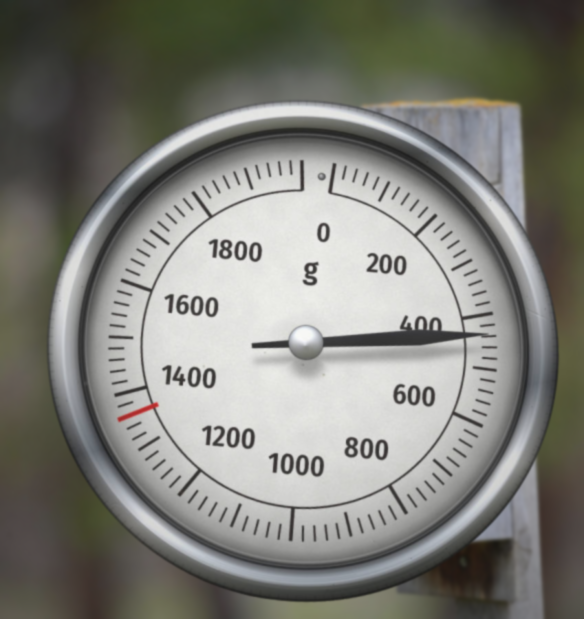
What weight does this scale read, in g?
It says 440 g
